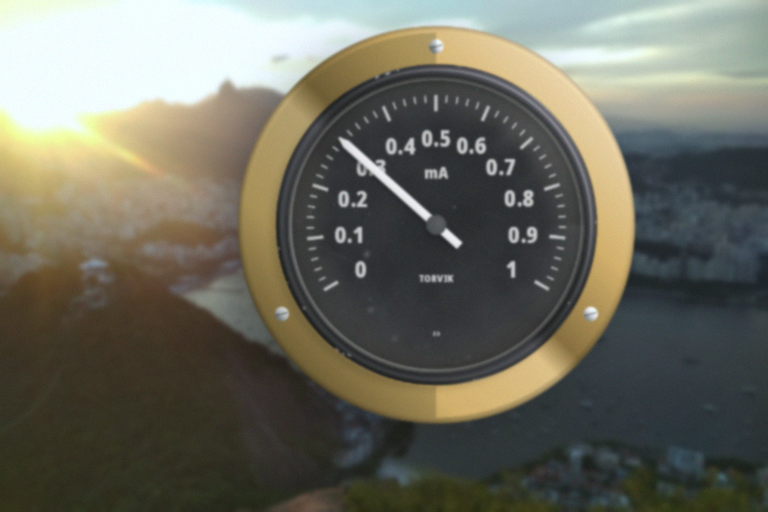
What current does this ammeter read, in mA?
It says 0.3 mA
